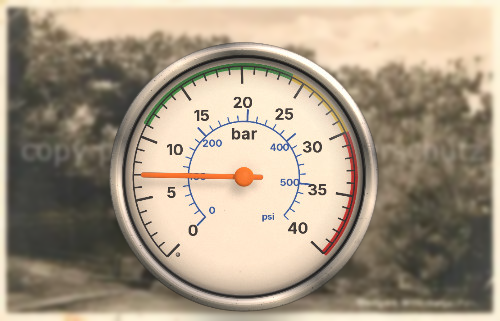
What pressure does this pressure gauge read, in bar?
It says 7 bar
